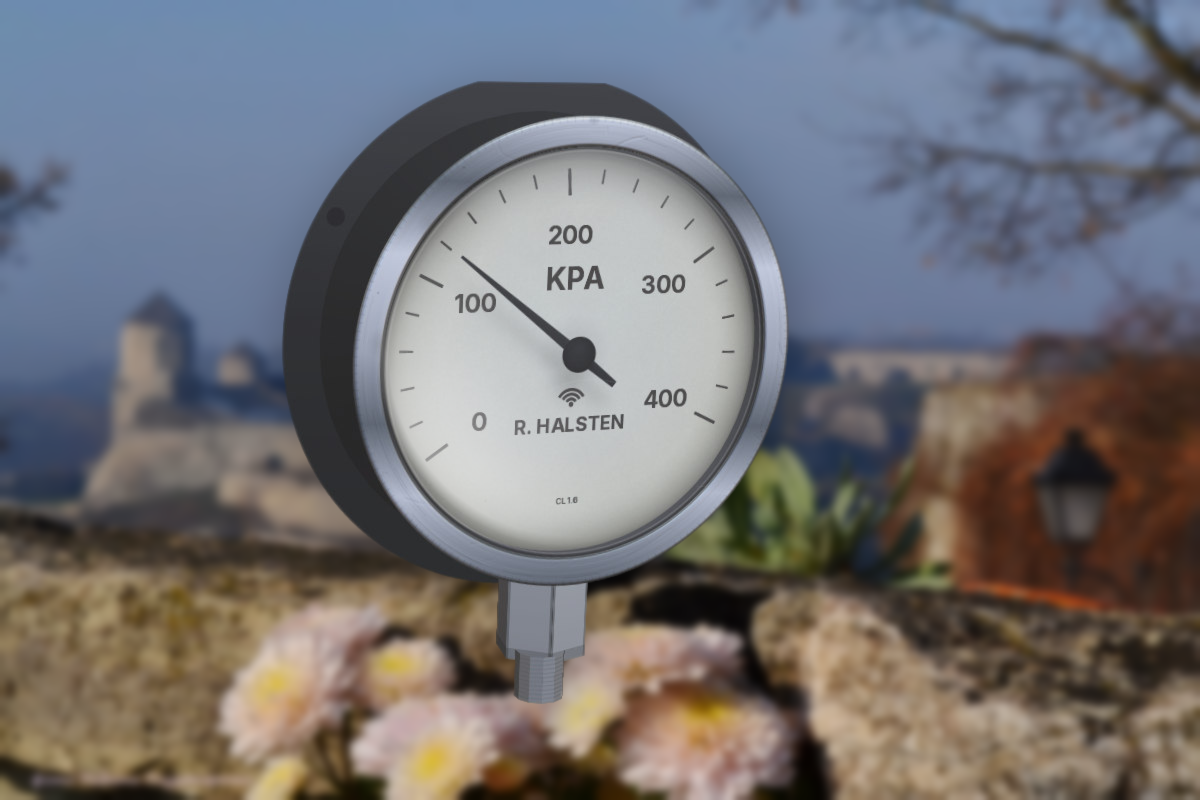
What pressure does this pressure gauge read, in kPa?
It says 120 kPa
